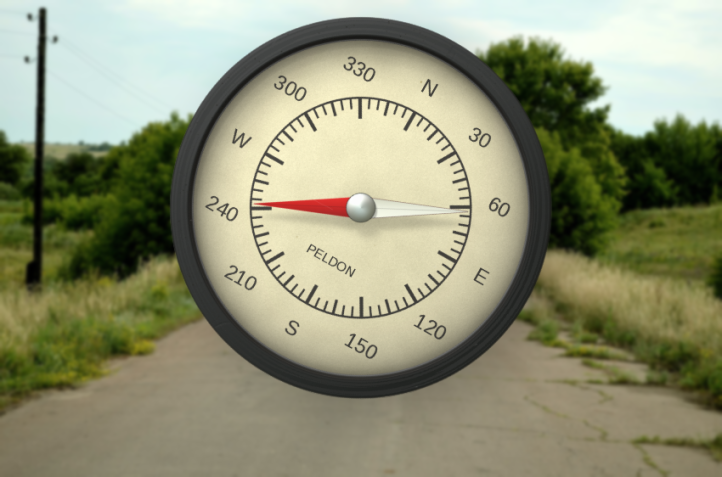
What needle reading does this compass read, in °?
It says 242.5 °
